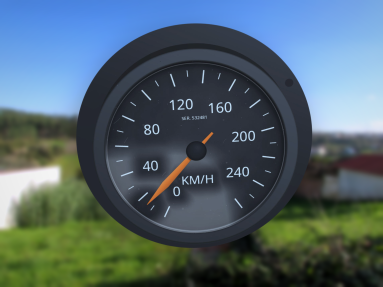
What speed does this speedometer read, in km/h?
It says 15 km/h
